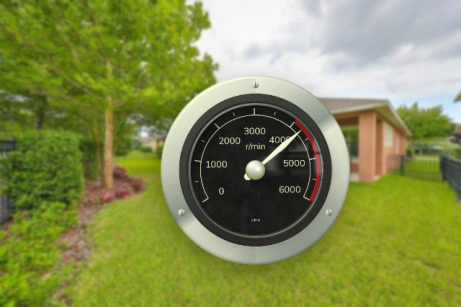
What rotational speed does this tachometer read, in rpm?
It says 4250 rpm
